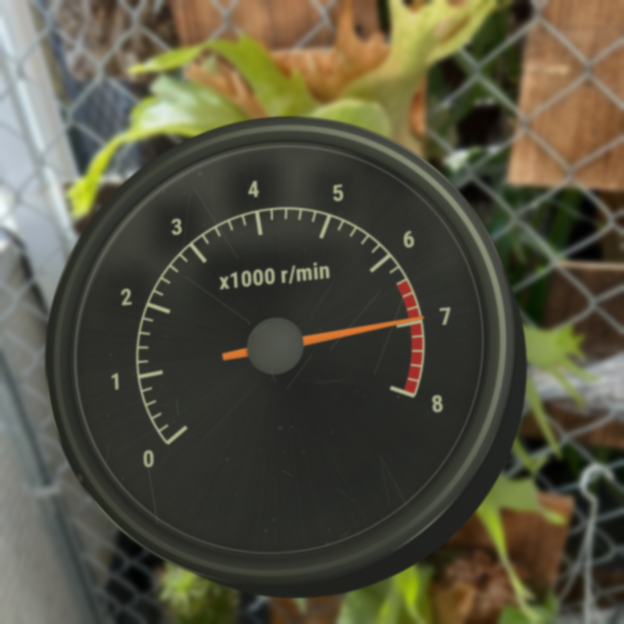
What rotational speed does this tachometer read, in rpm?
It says 7000 rpm
